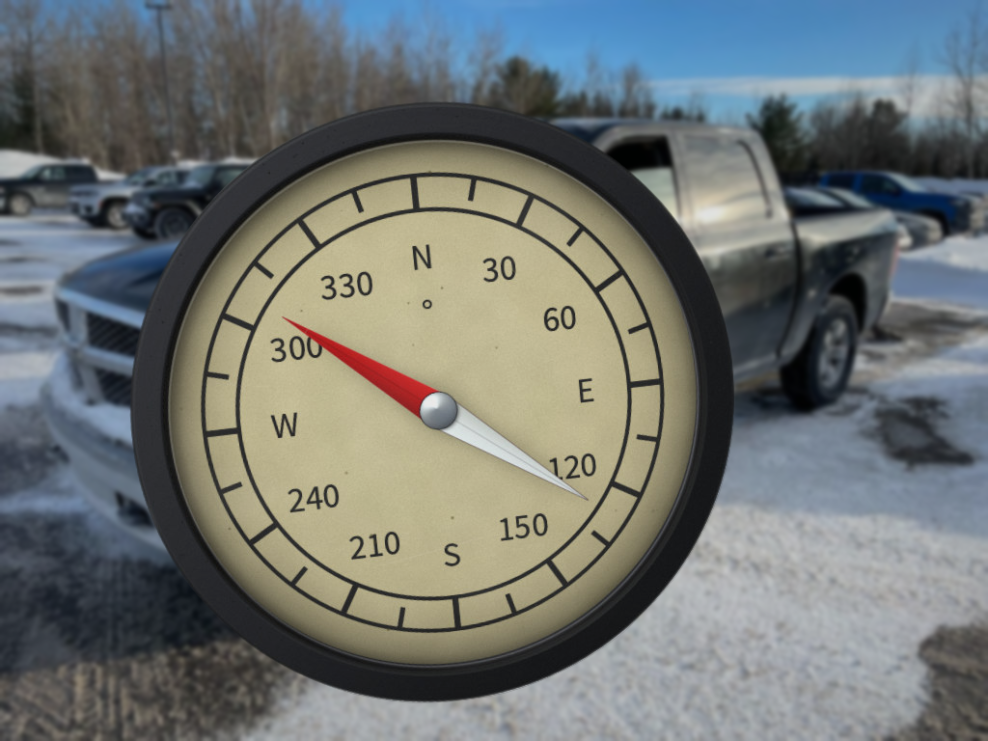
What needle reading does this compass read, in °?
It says 307.5 °
